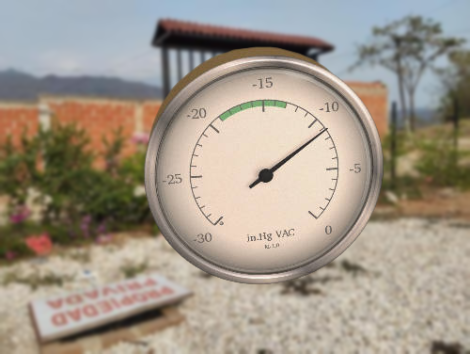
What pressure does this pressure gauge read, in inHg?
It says -9 inHg
